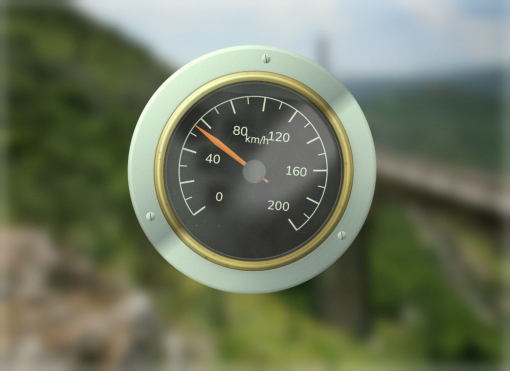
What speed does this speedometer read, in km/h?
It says 55 km/h
